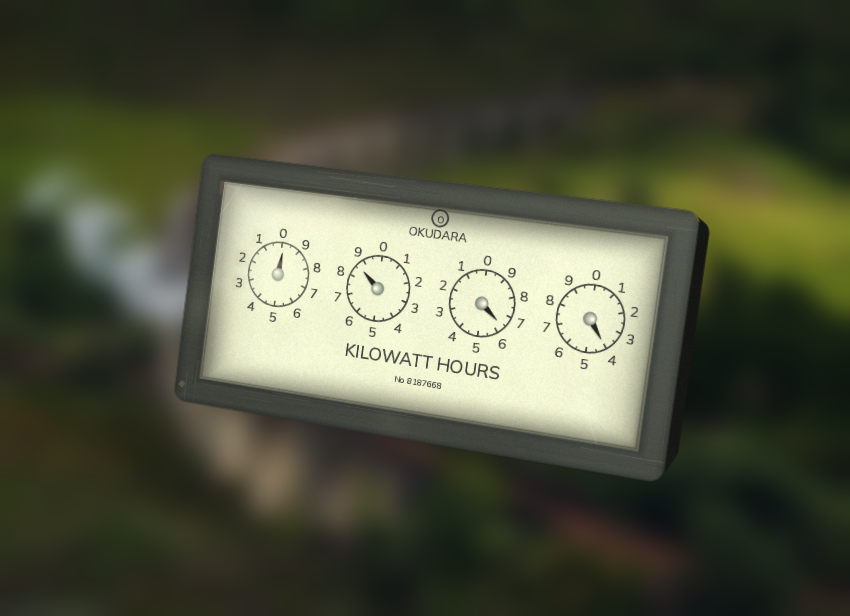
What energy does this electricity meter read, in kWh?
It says 9864 kWh
